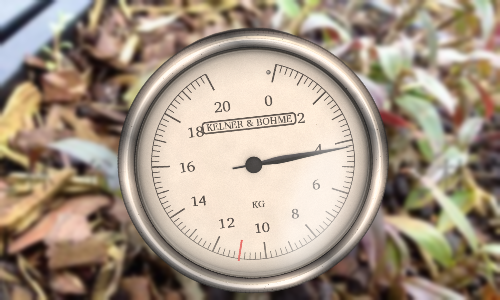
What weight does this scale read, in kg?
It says 4.2 kg
